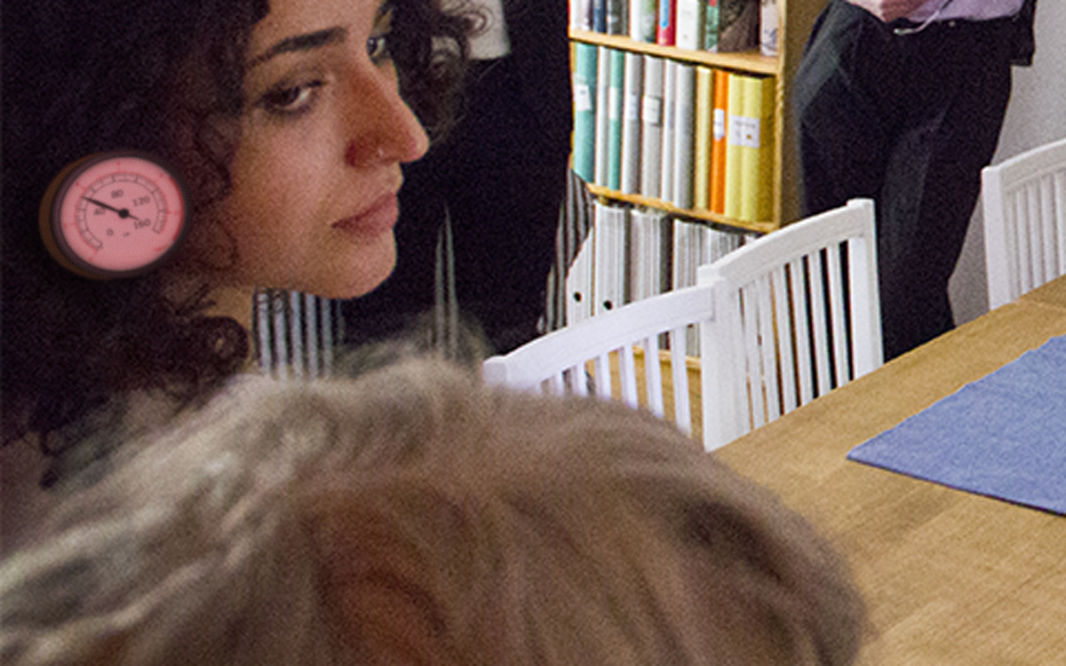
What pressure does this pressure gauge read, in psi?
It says 50 psi
